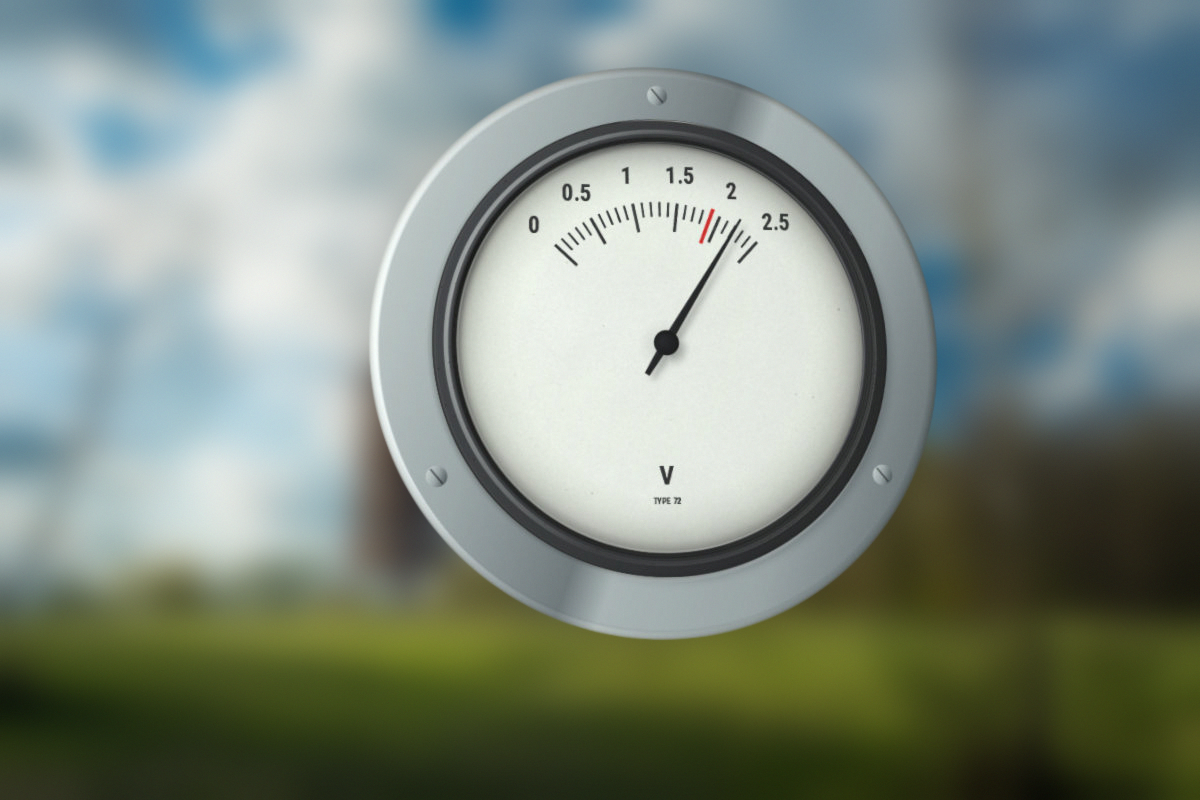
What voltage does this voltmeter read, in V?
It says 2.2 V
